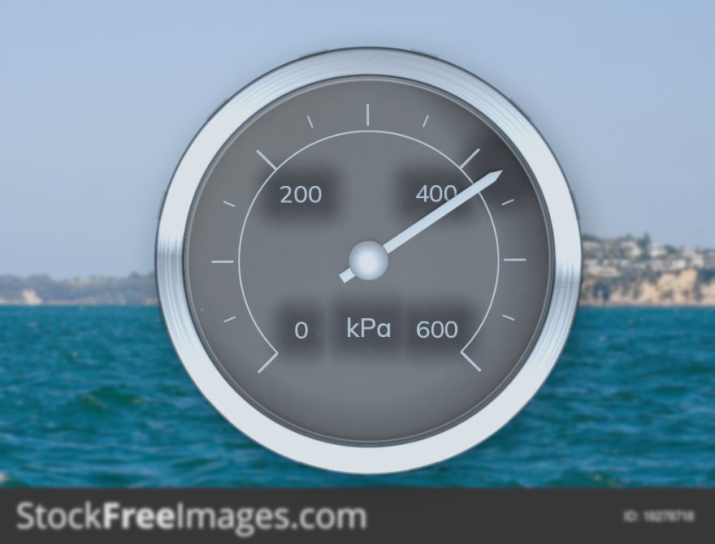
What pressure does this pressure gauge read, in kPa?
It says 425 kPa
